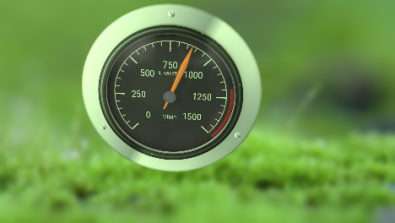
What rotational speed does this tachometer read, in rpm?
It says 875 rpm
